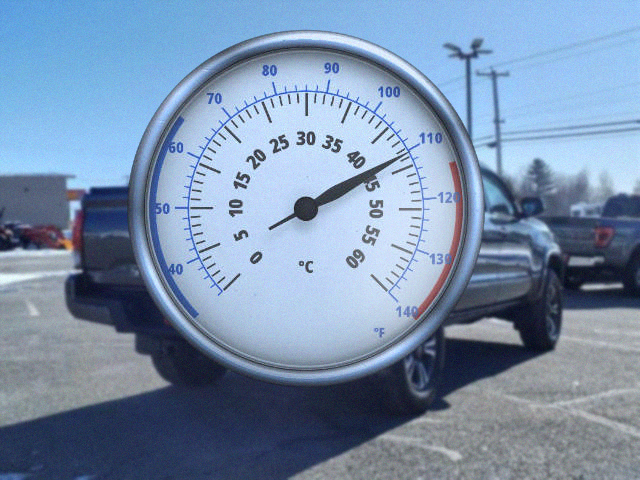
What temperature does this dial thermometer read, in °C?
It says 43.5 °C
